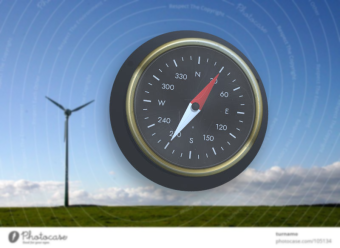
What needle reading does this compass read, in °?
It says 30 °
